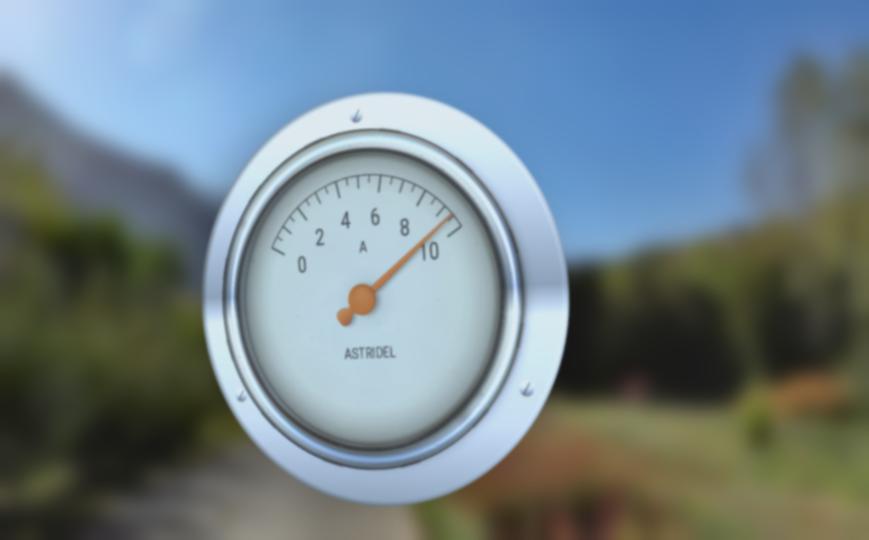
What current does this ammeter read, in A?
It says 9.5 A
